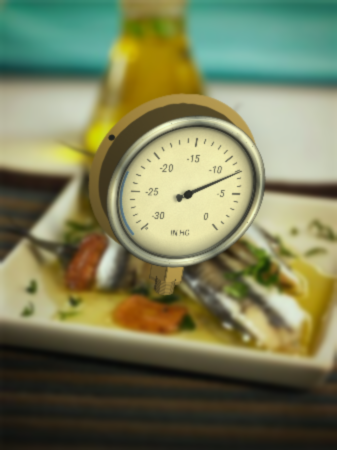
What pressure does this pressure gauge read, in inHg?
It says -8 inHg
